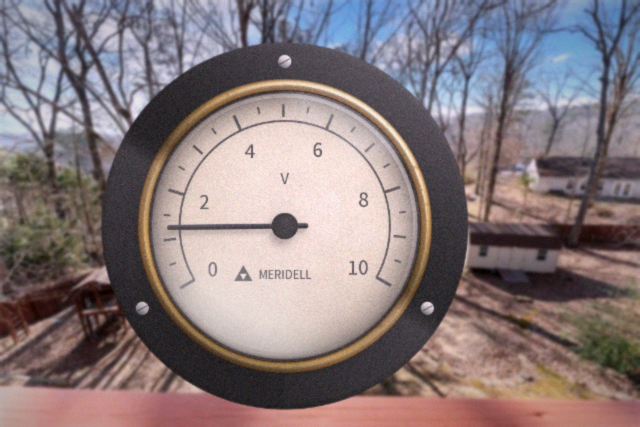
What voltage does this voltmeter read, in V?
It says 1.25 V
